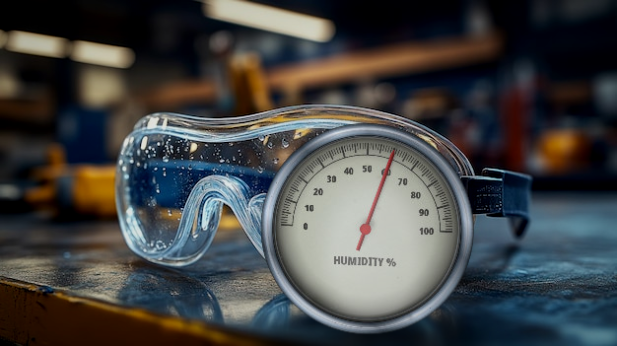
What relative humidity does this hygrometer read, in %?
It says 60 %
